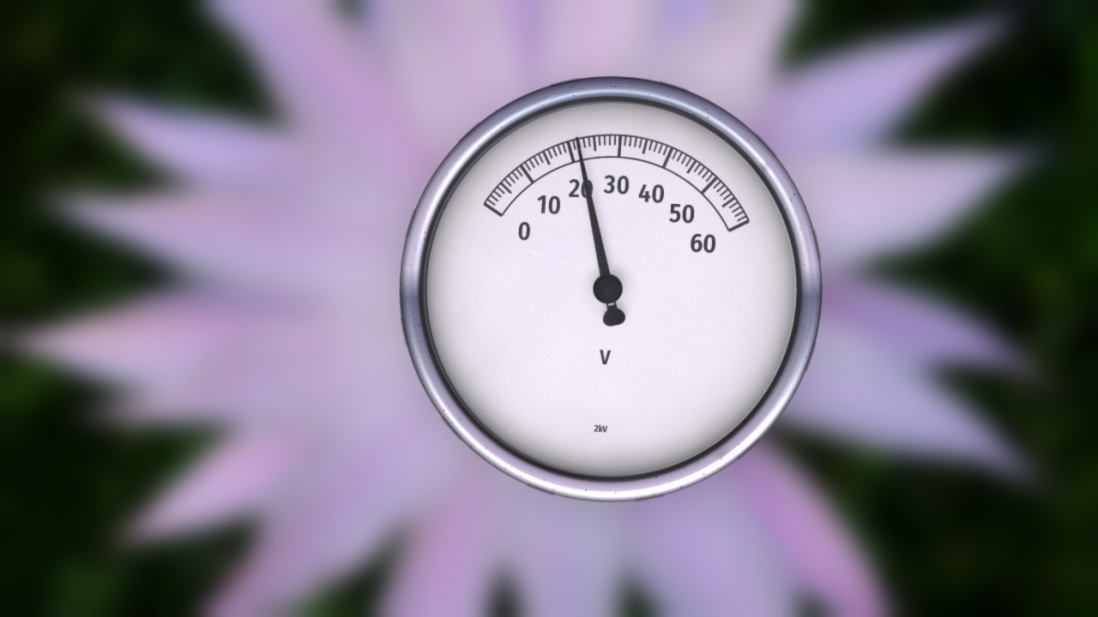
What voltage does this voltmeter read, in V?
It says 22 V
